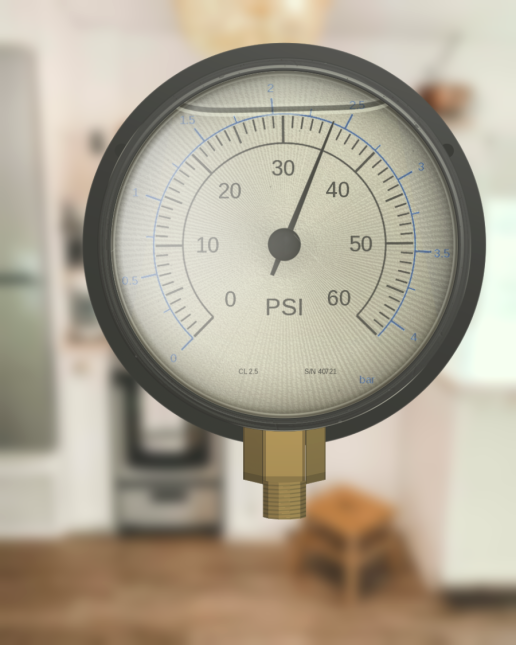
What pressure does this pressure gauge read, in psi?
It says 35 psi
